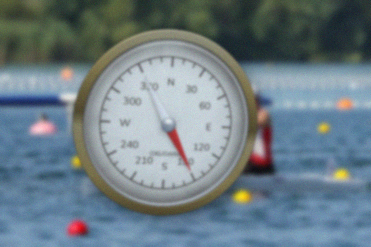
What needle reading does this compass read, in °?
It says 150 °
